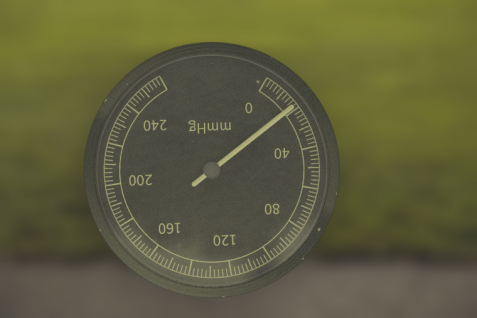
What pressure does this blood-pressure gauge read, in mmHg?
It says 18 mmHg
